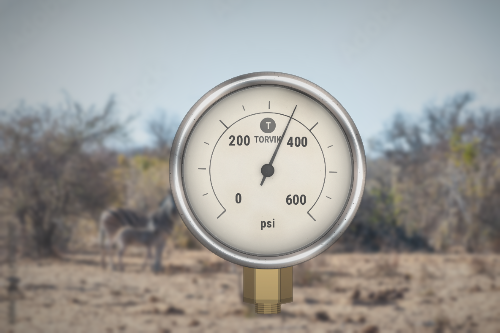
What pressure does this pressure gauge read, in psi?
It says 350 psi
